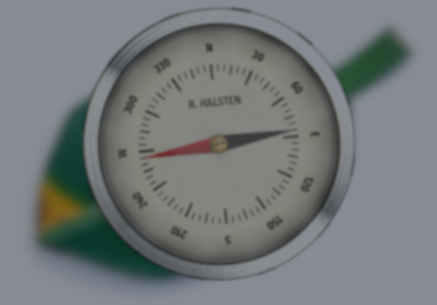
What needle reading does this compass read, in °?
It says 265 °
